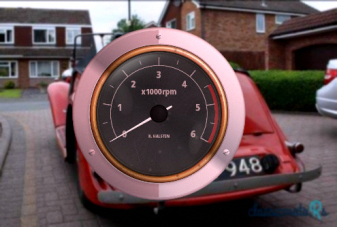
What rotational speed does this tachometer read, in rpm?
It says 0 rpm
